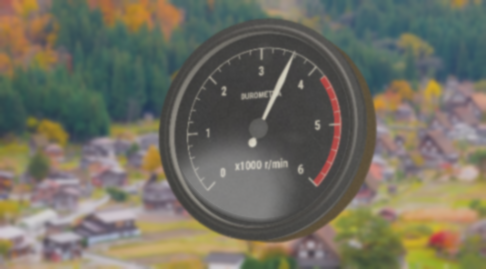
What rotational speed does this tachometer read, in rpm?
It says 3600 rpm
